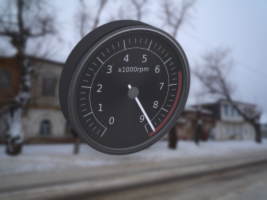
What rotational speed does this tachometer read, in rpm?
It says 8800 rpm
